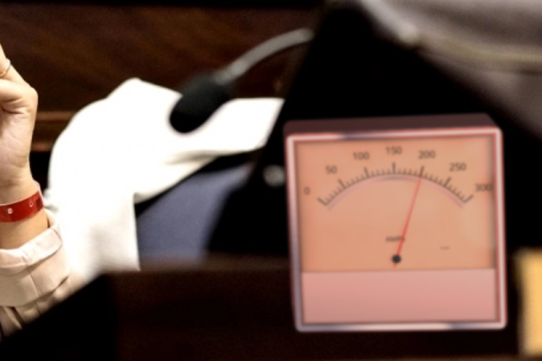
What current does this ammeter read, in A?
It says 200 A
